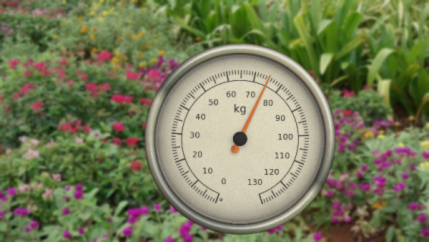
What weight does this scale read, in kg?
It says 75 kg
